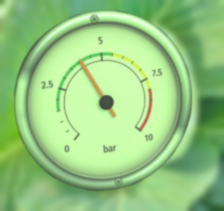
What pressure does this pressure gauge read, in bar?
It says 4 bar
